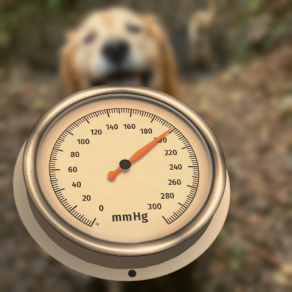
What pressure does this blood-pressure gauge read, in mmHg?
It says 200 mmHg
